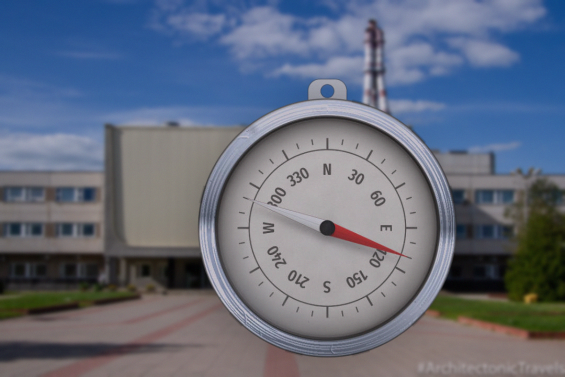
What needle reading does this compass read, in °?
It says 110 °
